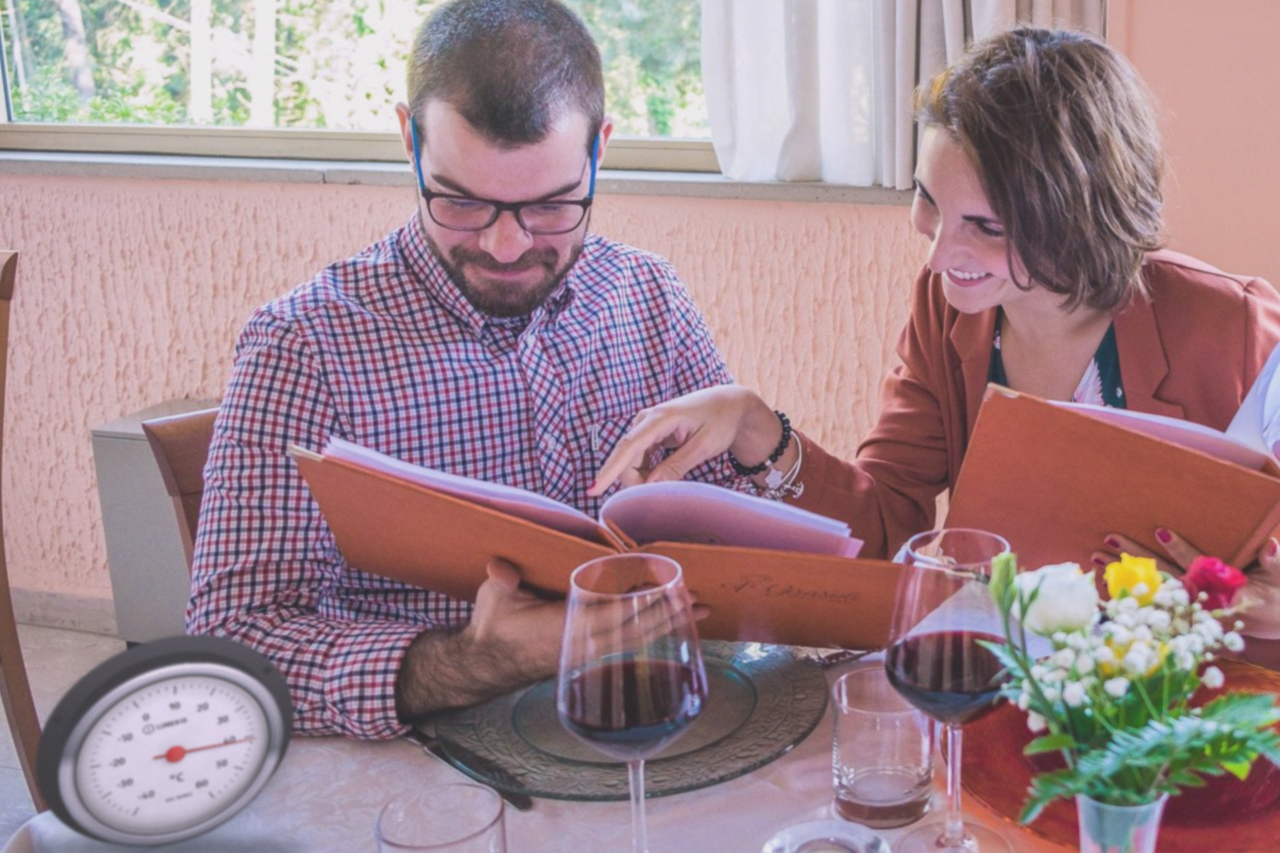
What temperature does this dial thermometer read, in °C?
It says 40 °C
